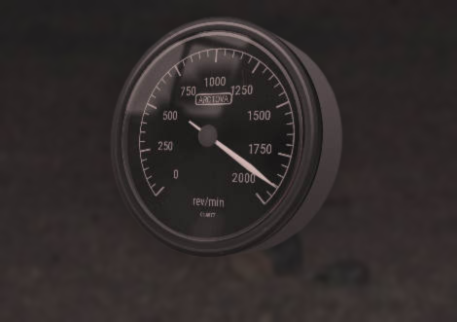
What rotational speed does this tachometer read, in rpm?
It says 1900 rpm
